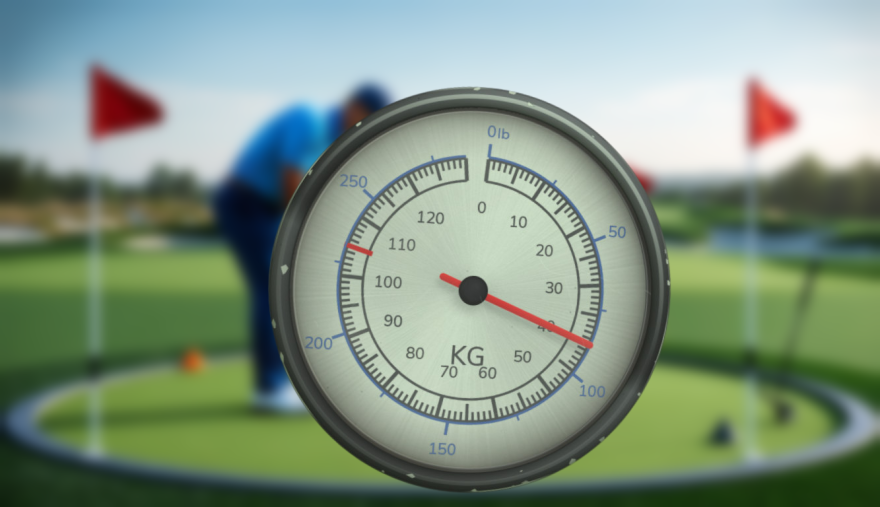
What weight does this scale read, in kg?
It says 40 kg
